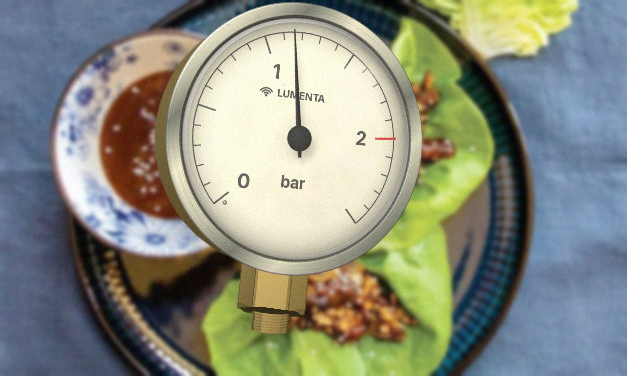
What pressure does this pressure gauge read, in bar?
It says 1.15 bar
